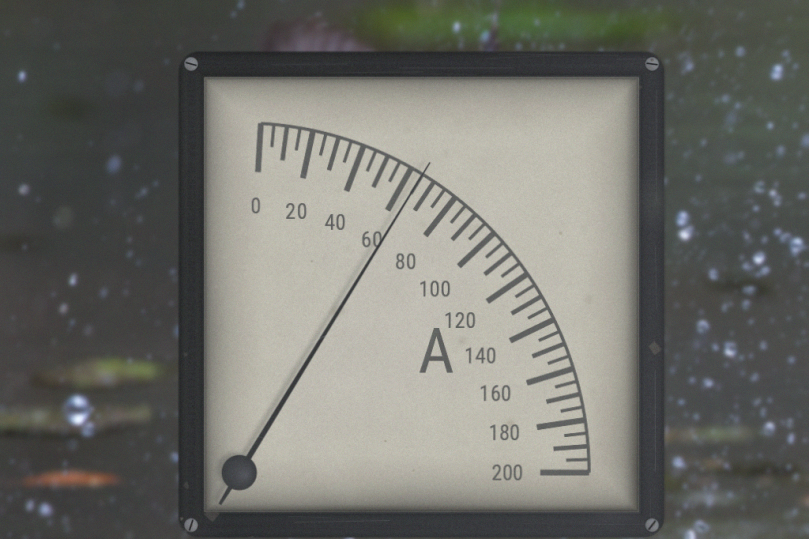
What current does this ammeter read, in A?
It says 65 A
